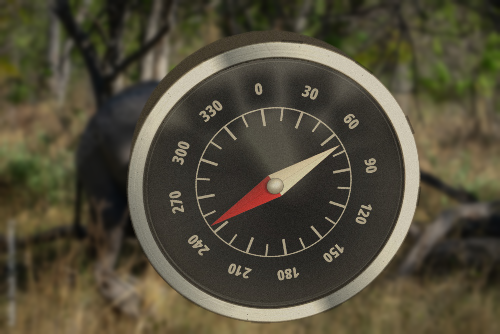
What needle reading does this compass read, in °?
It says 247.5 °
